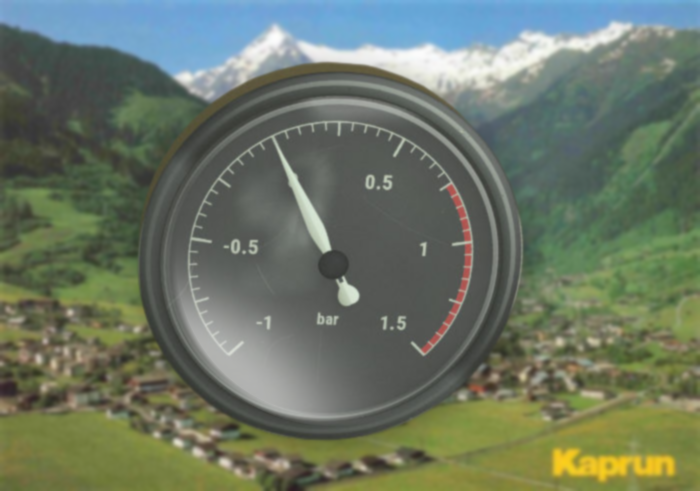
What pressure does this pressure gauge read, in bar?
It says 0 bar
